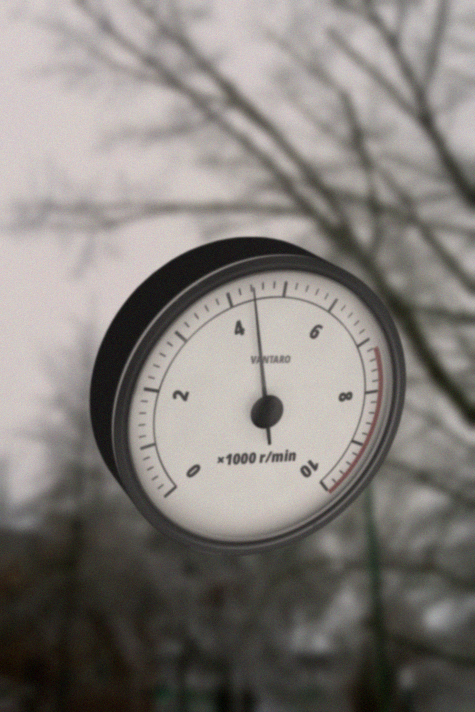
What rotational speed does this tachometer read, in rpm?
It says 4400 rpm
